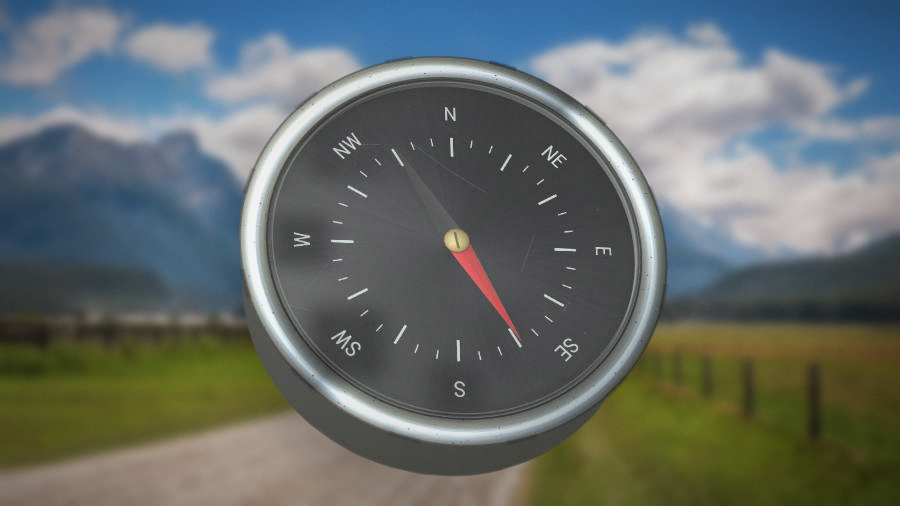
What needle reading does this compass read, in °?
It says 150 °
